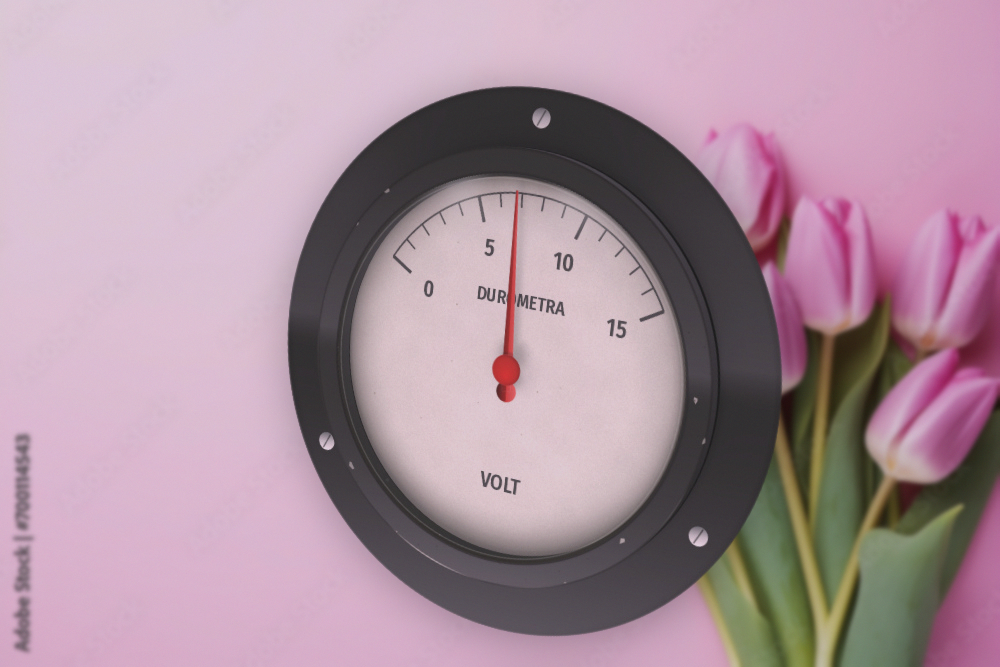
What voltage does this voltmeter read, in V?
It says 7 V
